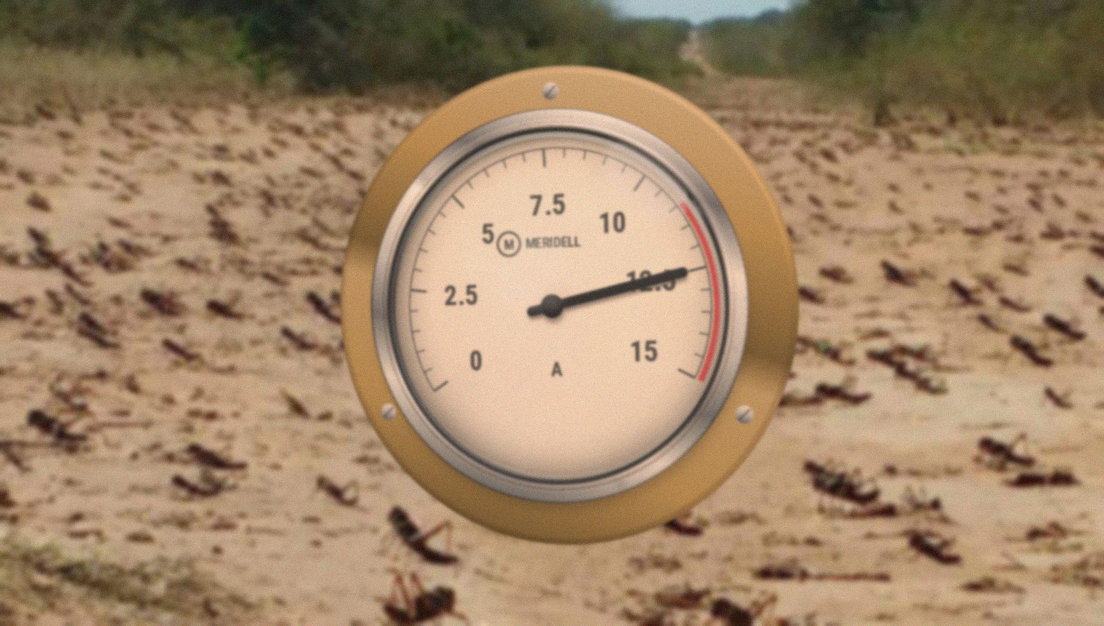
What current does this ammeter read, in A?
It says 12.5 A
